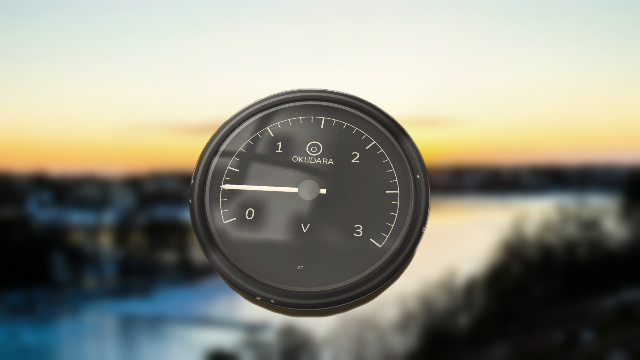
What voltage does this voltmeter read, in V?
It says 0.3 V
